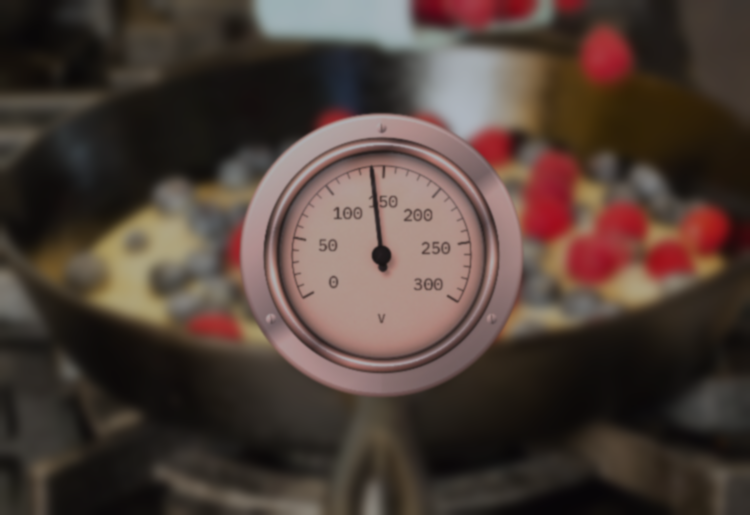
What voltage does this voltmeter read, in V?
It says 140 V
